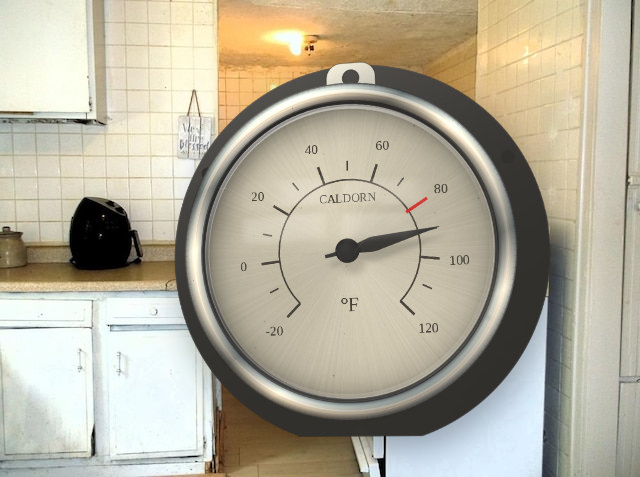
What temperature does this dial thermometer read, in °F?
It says 90 °F
